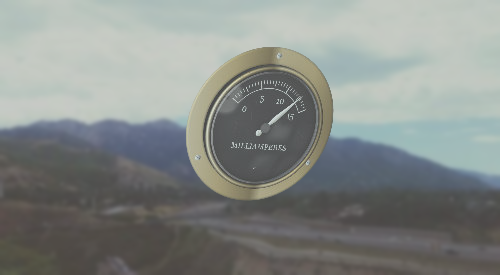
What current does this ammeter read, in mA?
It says 12.5 mA
